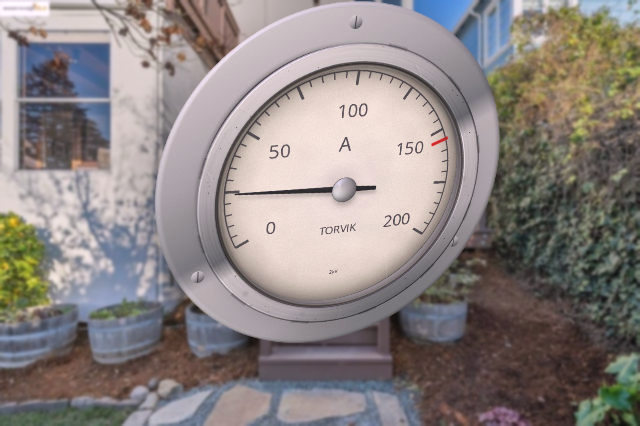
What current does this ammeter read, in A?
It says 25 A
